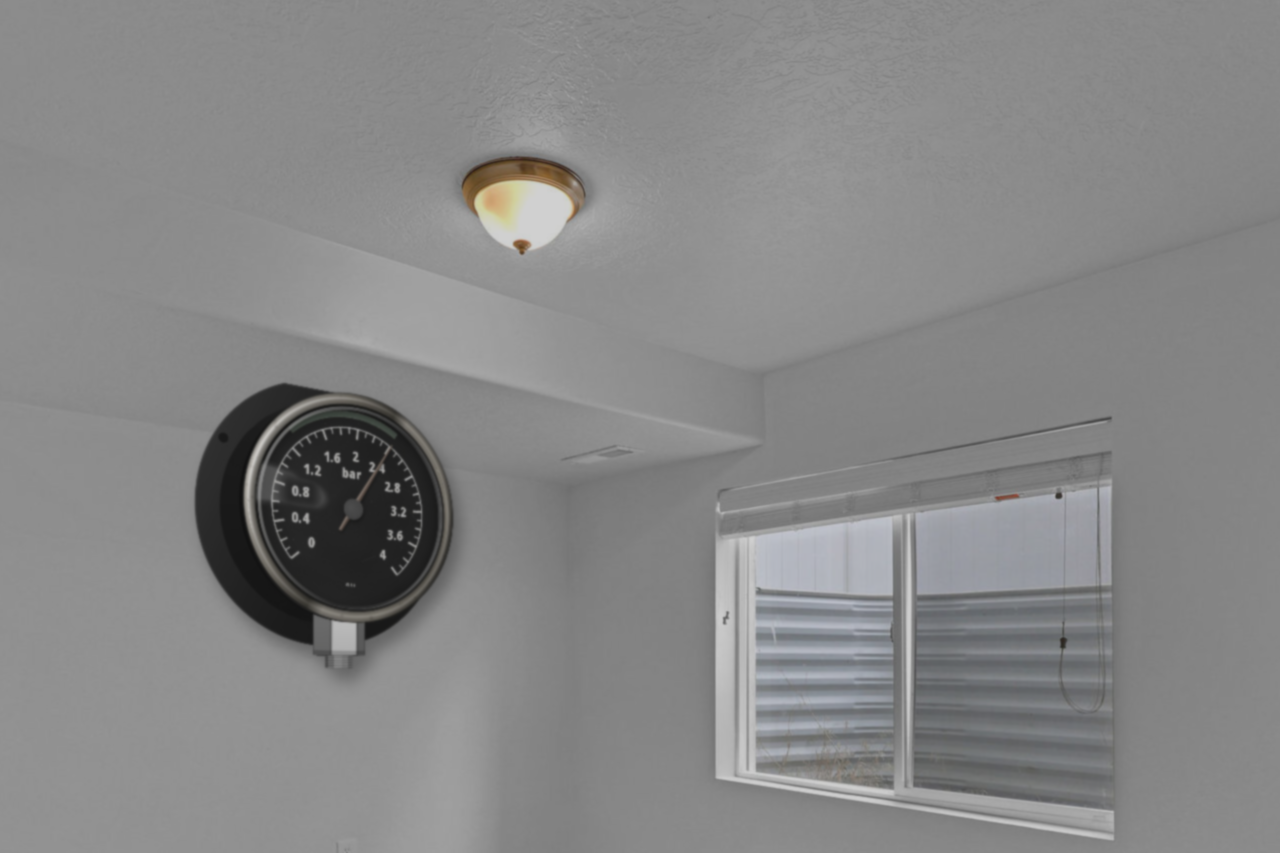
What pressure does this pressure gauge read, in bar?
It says 2.4 bar
